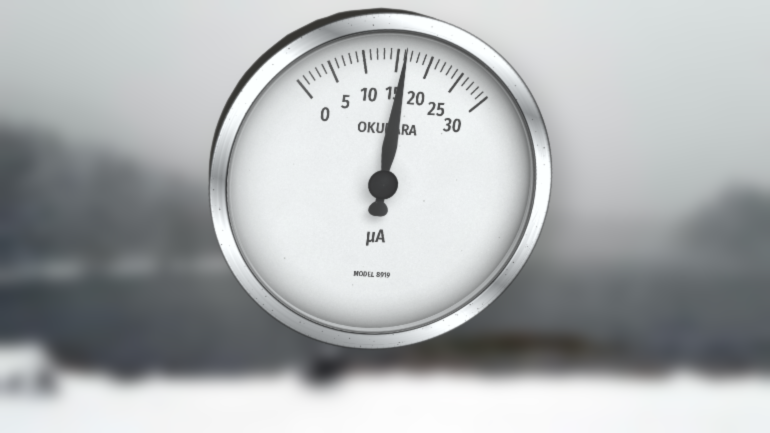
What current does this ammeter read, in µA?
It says 16 µA
